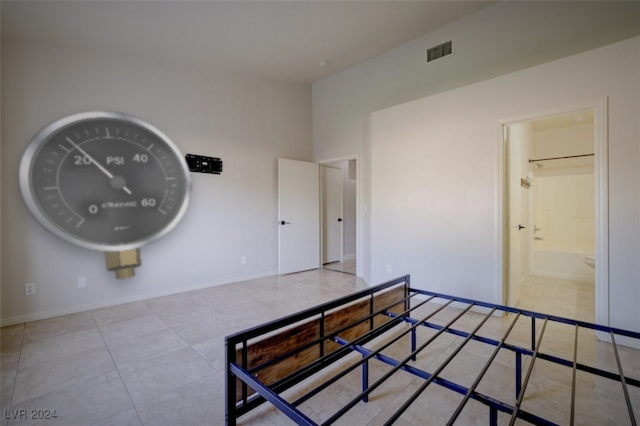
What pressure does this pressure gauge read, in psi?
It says 22 psi
